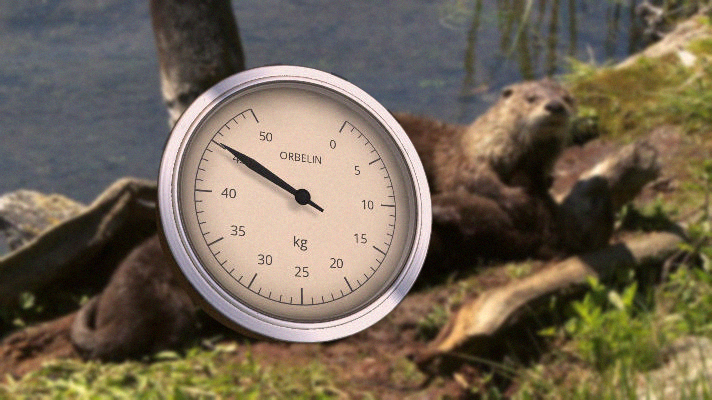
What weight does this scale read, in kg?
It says 45 kg
